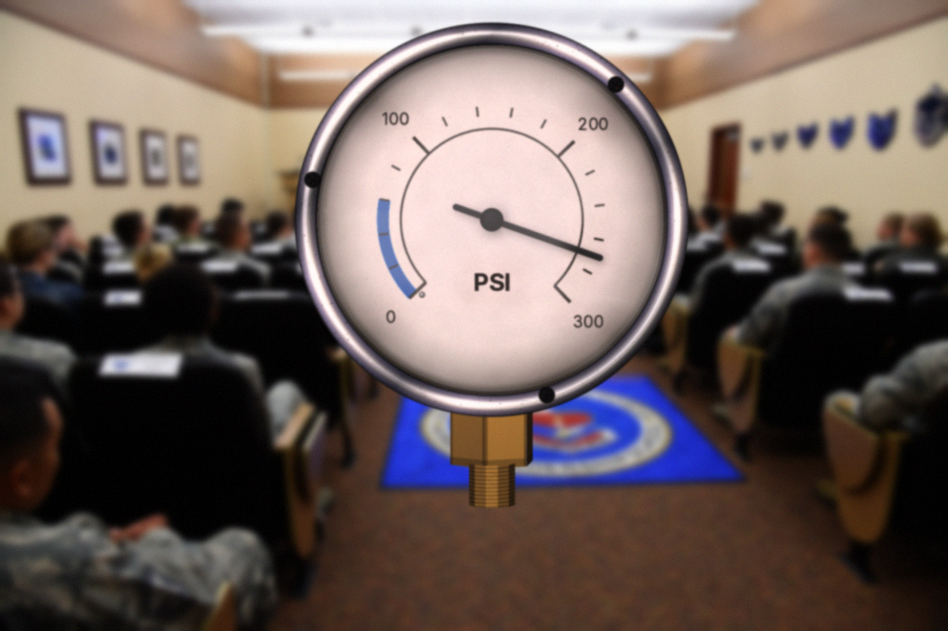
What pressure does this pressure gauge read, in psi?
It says 270 psi
